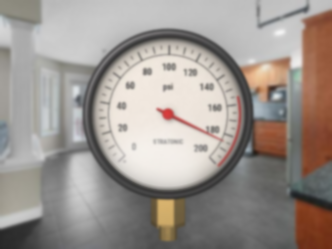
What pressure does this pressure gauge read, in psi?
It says 185 psi
